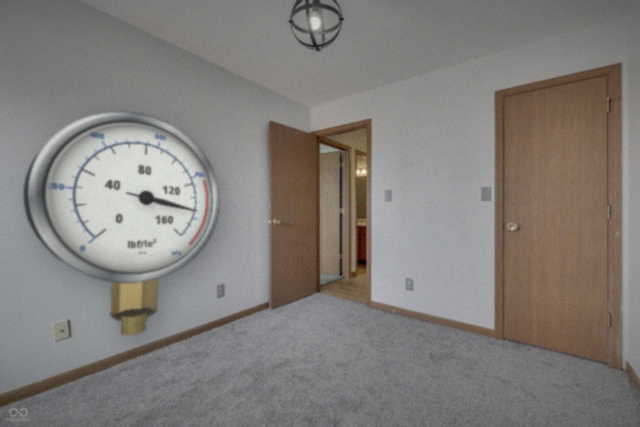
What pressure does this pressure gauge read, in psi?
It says 140 psi
